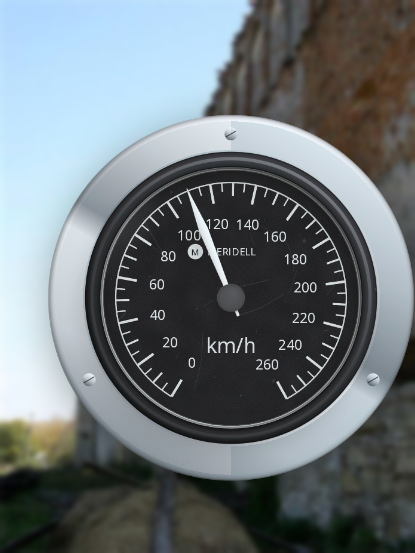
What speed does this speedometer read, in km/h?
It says 110 km/h
